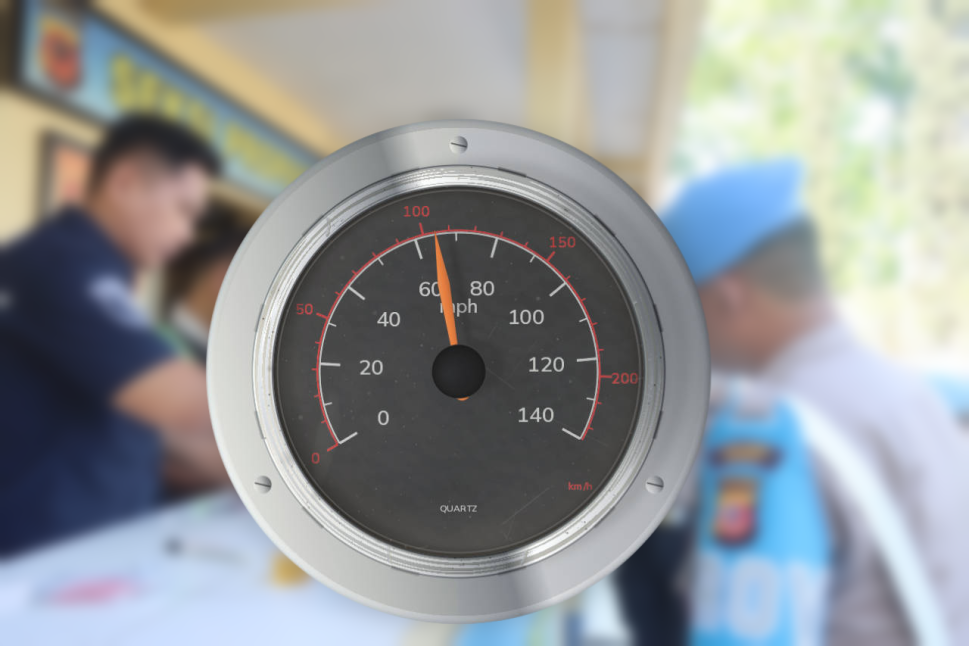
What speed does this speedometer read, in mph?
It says 65 mph
